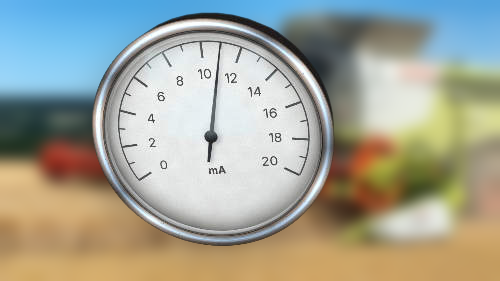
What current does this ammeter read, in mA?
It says 11 mA
